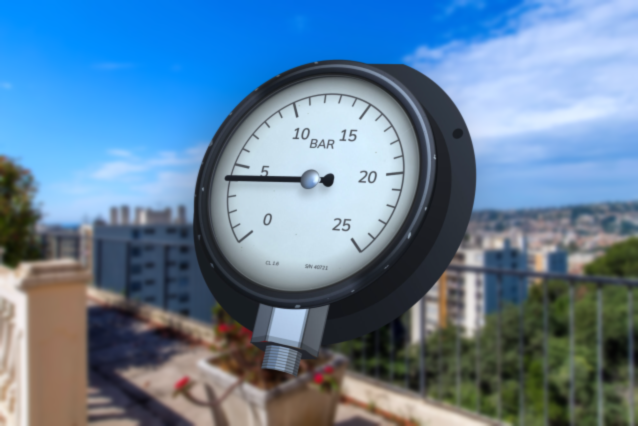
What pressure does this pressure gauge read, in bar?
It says 4 bar
